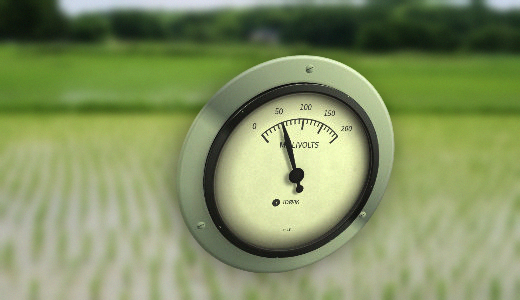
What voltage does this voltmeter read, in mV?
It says 50 mV
